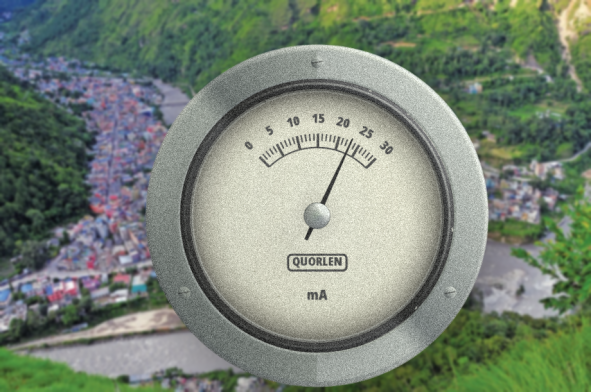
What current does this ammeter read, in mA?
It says 23 mA
